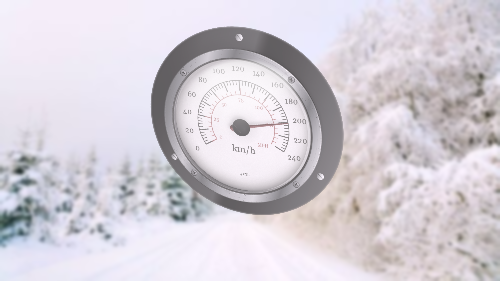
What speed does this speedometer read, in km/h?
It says 200 km/h
